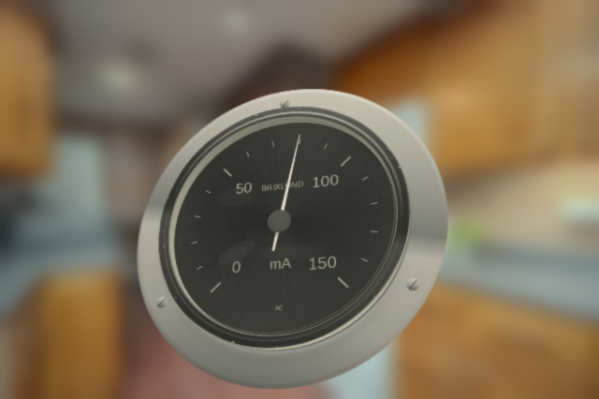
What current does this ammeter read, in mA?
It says 80 mA
